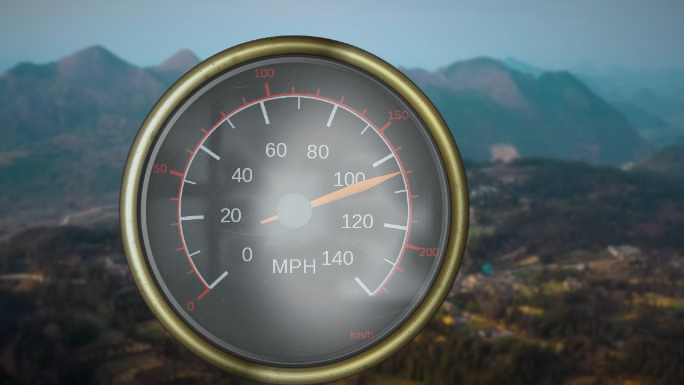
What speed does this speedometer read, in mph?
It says 105 mph
